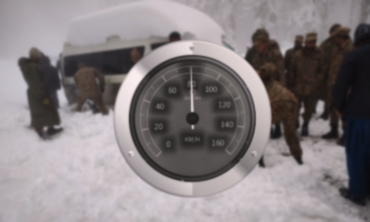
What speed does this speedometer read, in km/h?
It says 80 km/h
